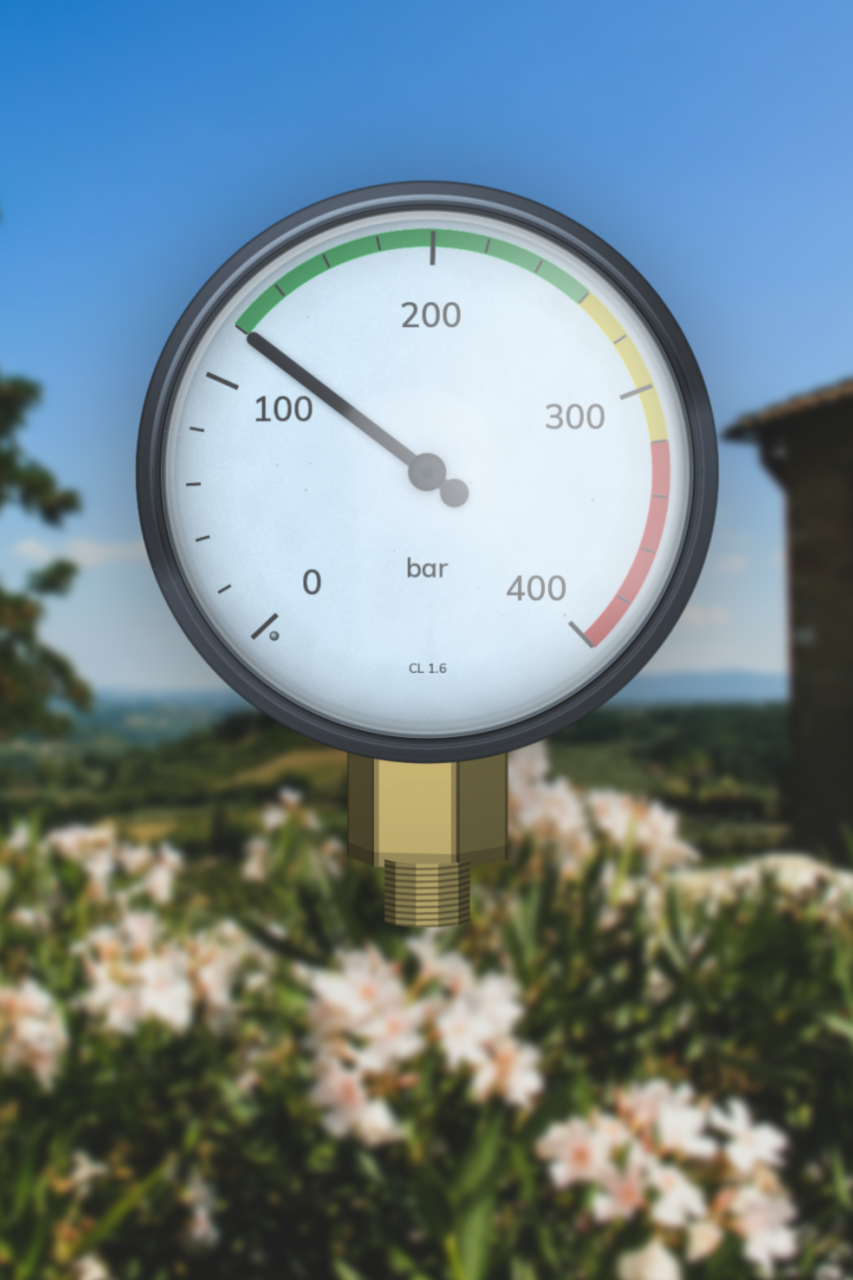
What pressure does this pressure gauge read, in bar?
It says 120 bar
